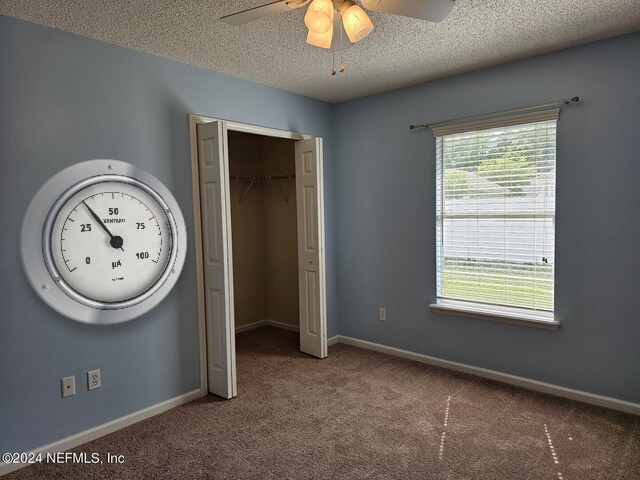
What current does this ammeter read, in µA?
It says 35 µA
